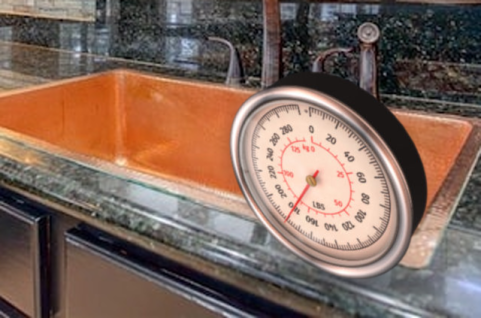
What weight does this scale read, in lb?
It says 180 lb
